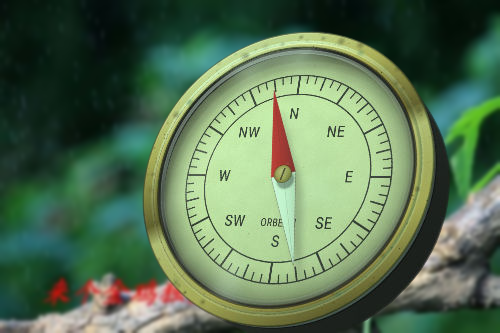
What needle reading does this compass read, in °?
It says 345 °
